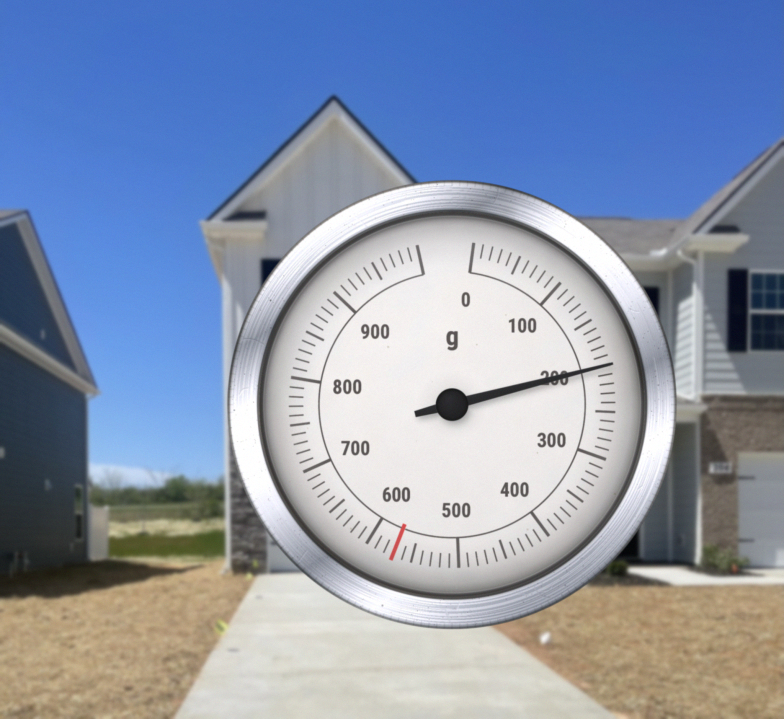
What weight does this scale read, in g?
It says 200 g
